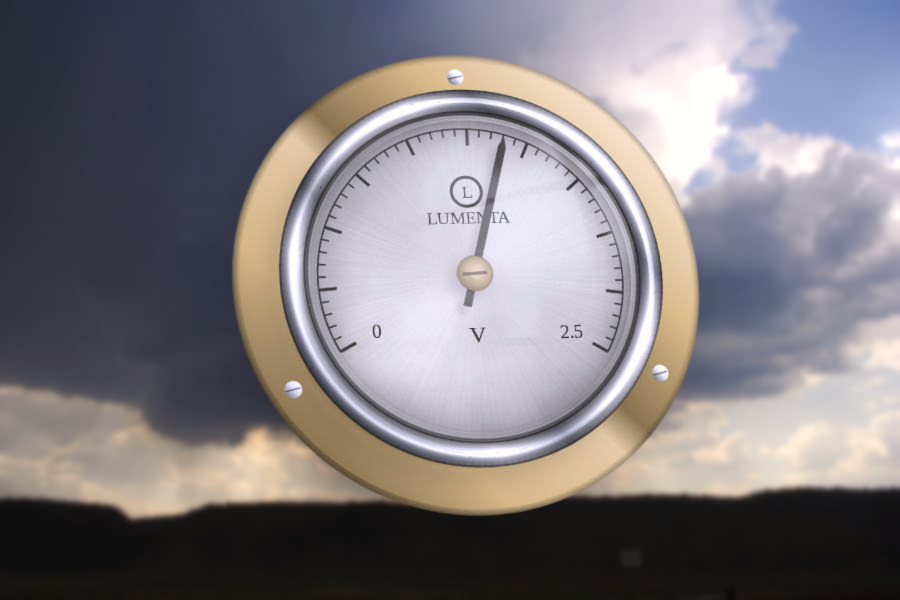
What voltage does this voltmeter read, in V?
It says 1.4 V
